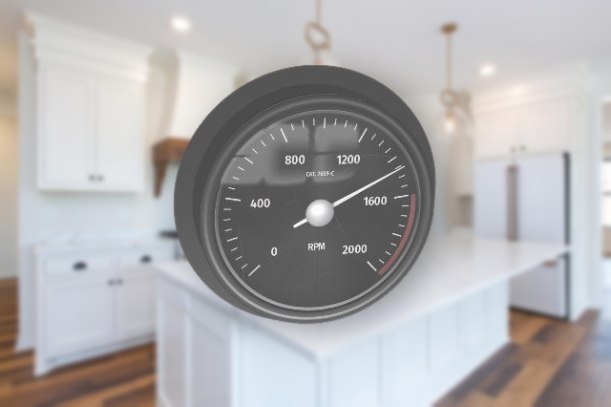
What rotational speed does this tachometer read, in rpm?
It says 1450 rpm
